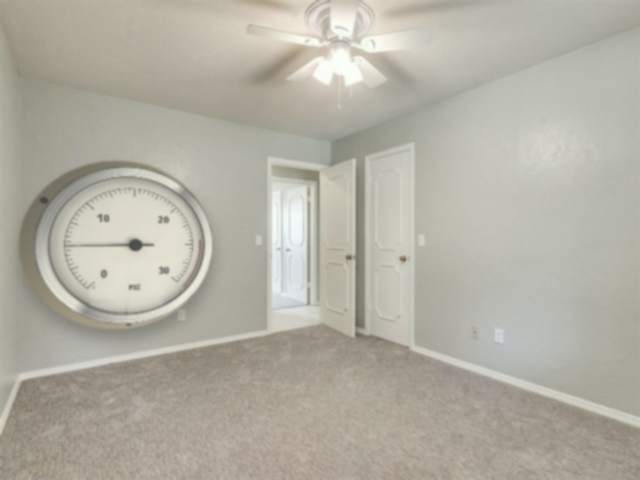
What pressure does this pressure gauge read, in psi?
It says 5 psi
